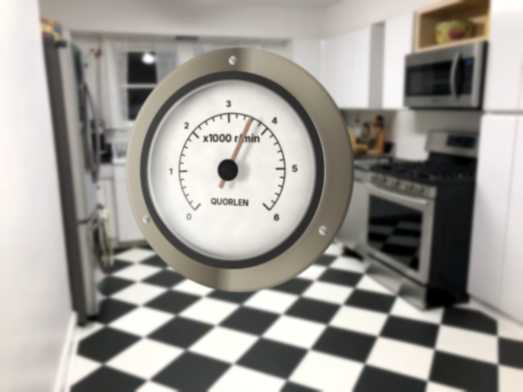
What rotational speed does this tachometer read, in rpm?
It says 3600 rpm
